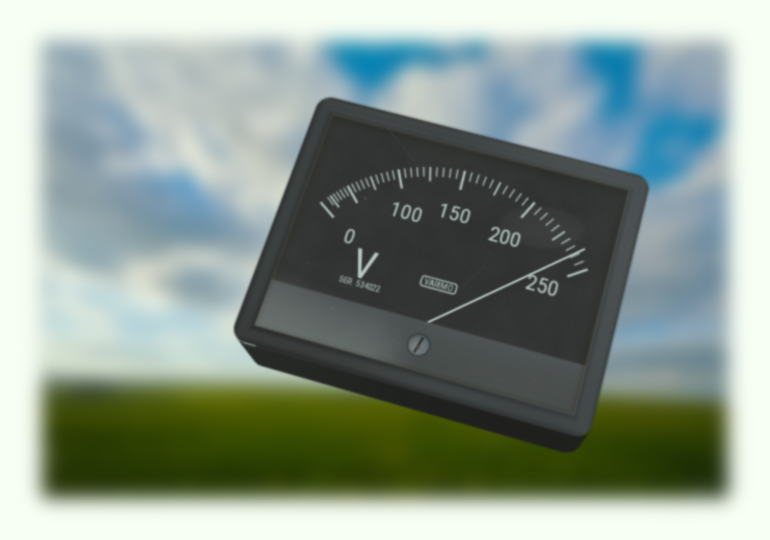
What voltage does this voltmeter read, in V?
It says 240 V
